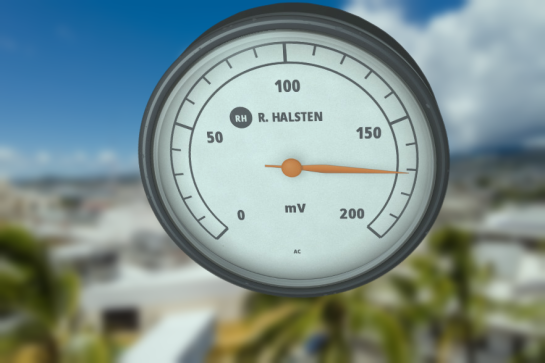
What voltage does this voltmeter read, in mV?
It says 170 mV
